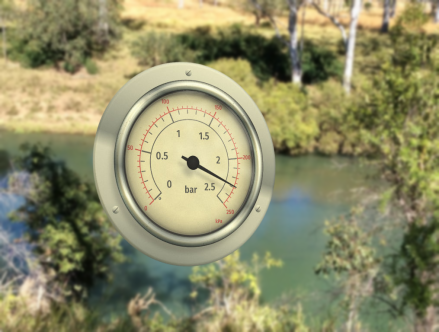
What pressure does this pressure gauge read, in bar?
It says 2.3 bar
